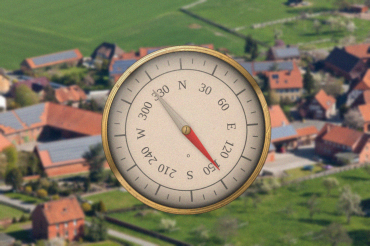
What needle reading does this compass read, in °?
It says 145 °
